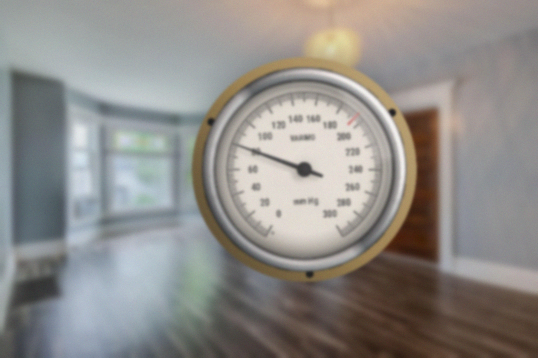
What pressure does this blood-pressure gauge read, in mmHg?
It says 80 mmHg
